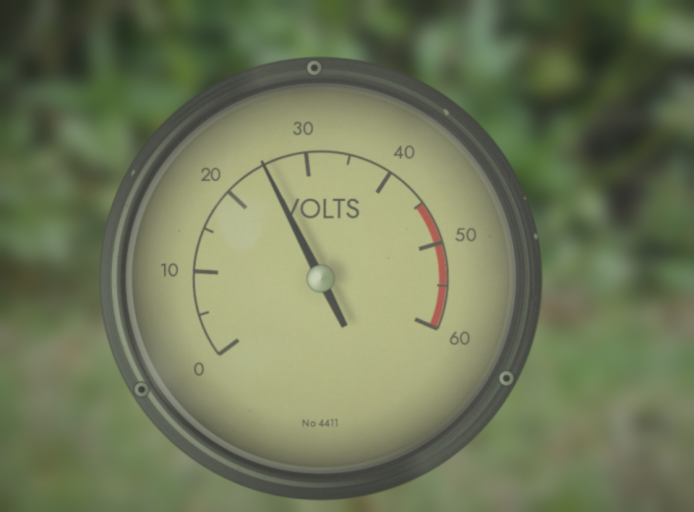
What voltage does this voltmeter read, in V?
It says 25 V
